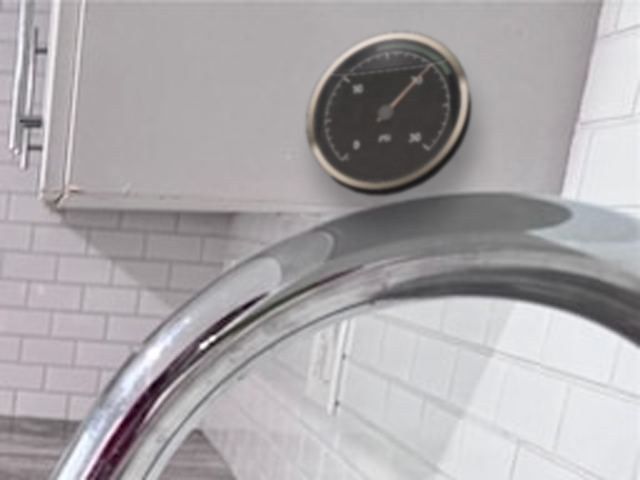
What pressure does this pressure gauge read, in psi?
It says 20 psi
